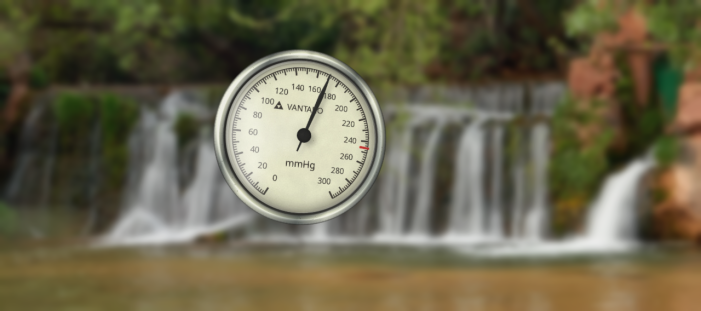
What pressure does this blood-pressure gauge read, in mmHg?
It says 170 mmHg
